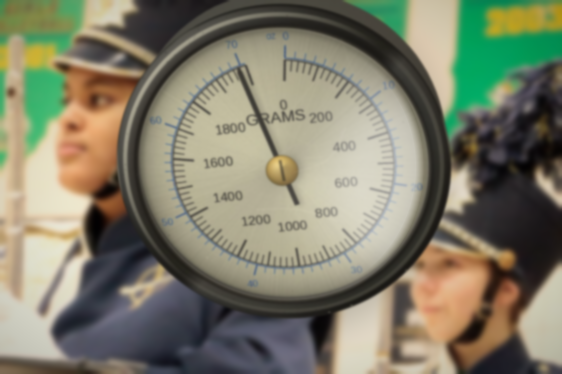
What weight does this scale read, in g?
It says 1980 g
